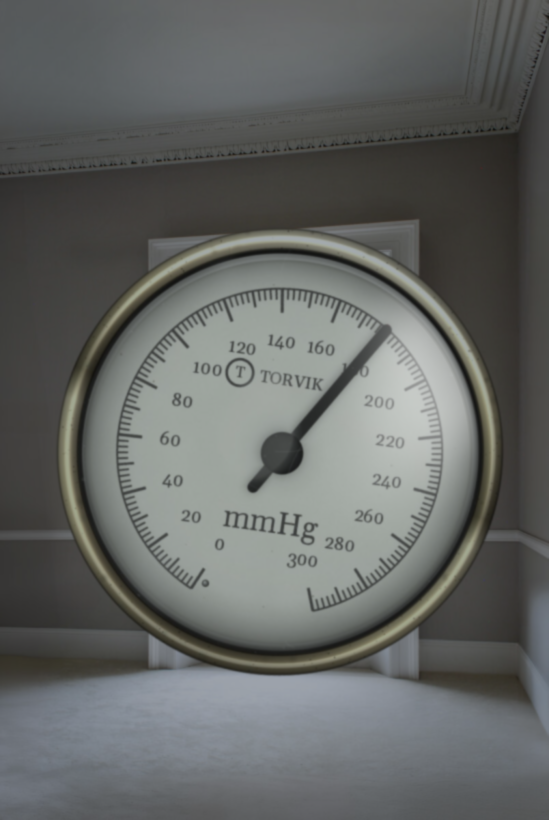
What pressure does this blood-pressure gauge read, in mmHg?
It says 178 mmHg
